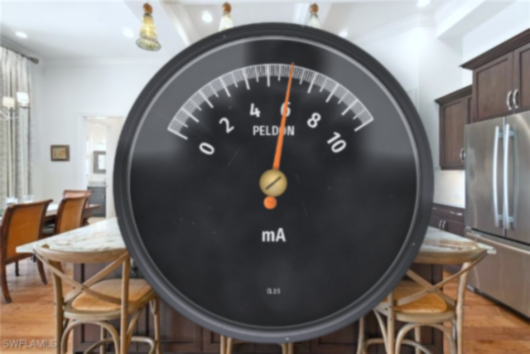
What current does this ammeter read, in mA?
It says 6 mA
